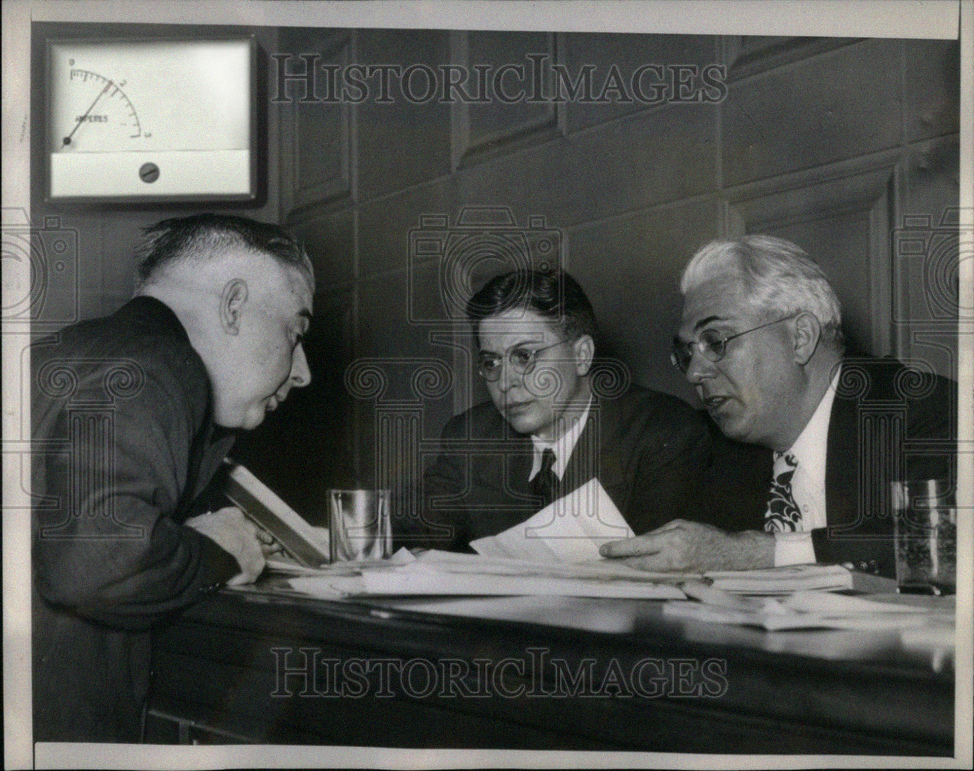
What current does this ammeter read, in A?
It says 1.8 A
